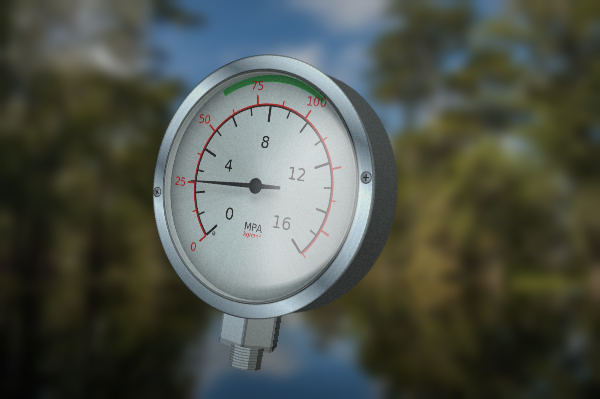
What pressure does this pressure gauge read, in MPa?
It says 2.5 MPa
